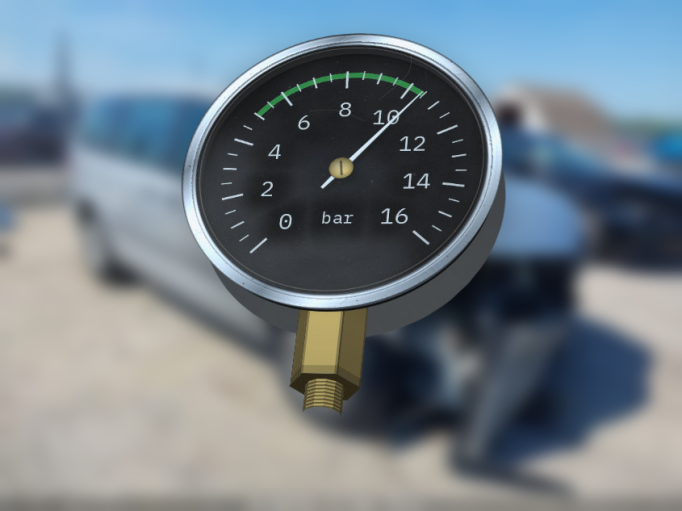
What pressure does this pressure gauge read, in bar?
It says 10.5 bar
